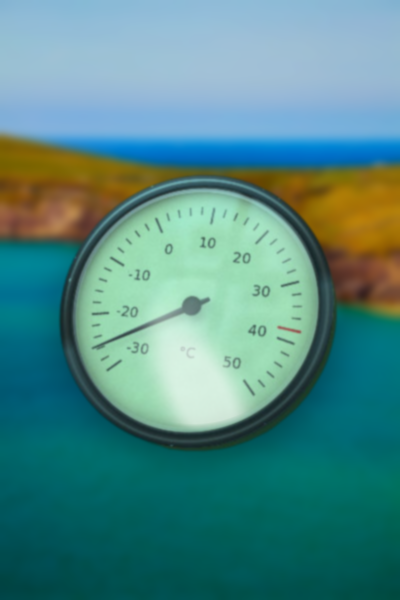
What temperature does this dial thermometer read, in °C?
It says -26 °C
